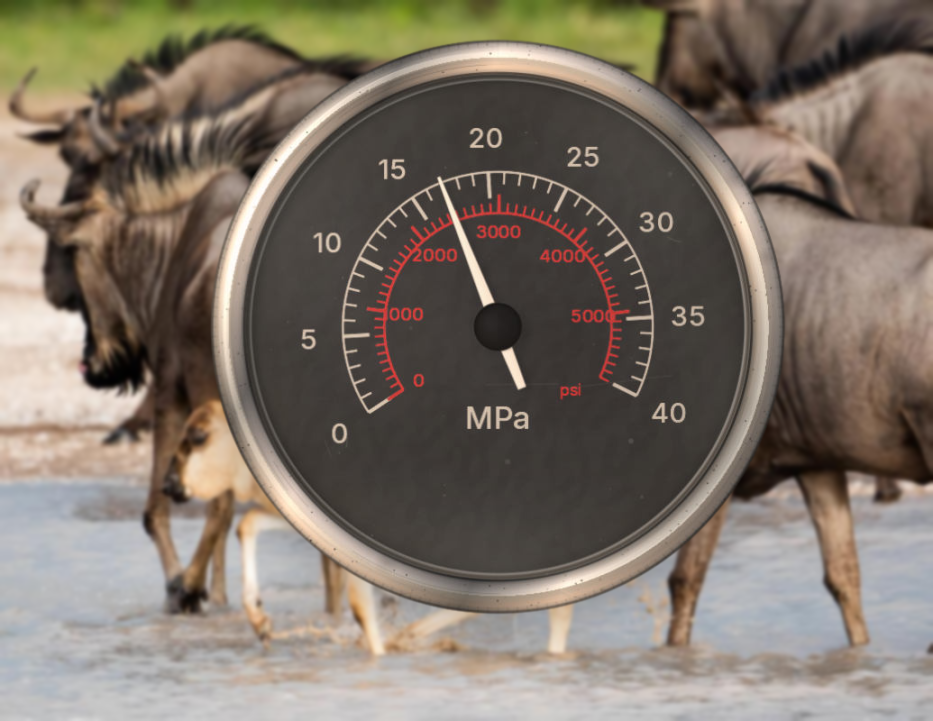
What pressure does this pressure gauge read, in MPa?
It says 17 MPa
